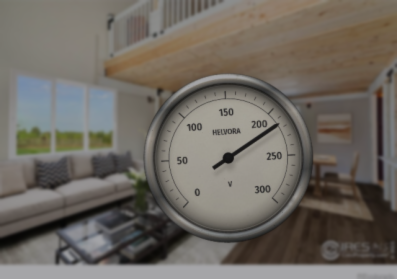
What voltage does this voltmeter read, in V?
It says 215 V
